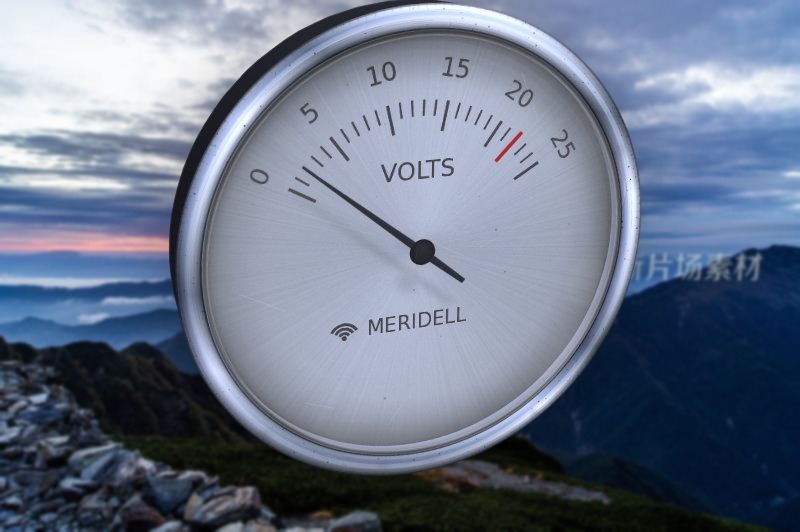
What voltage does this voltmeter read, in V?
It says 2 V
